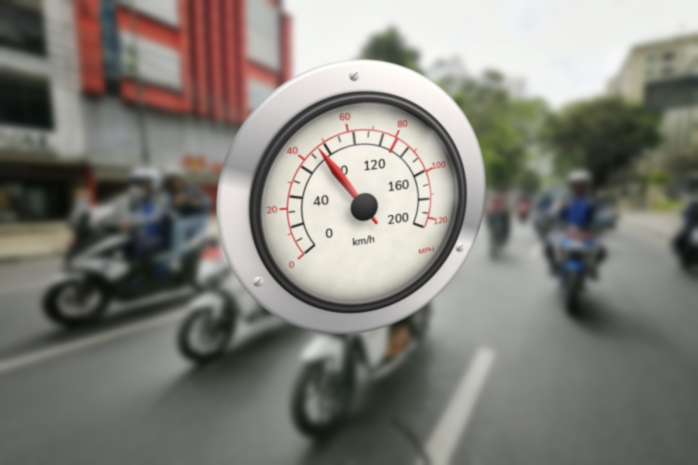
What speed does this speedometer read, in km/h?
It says 75 km/h
